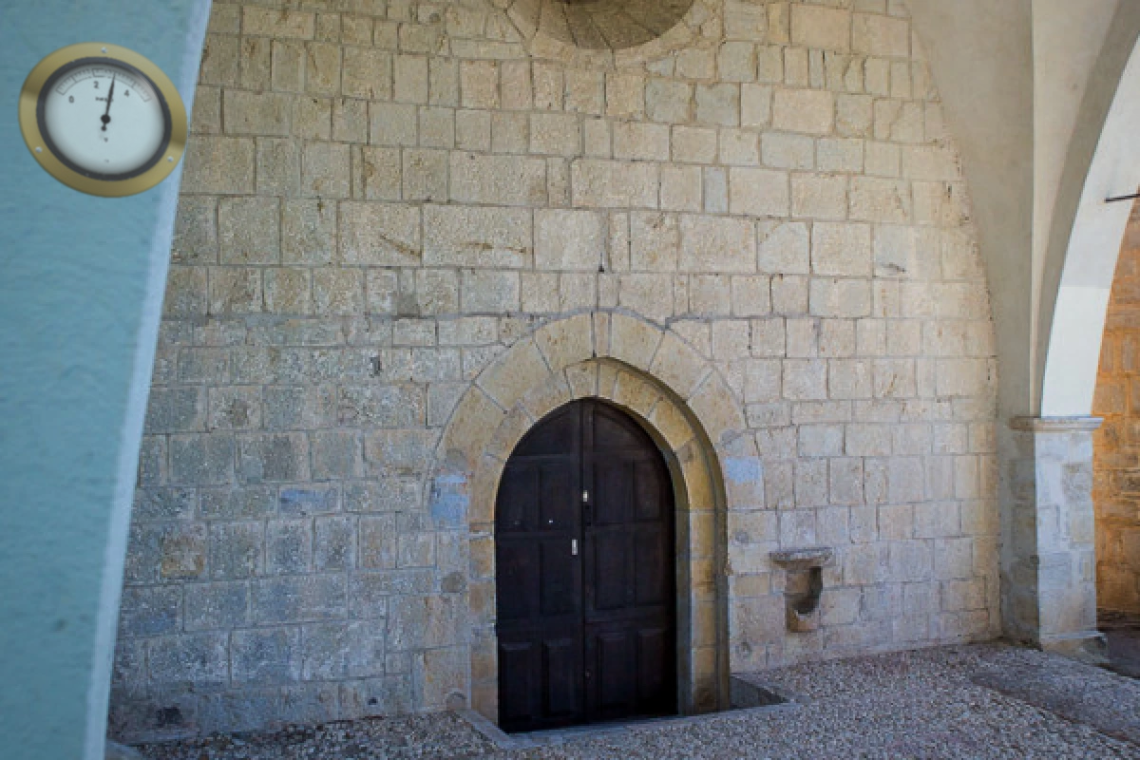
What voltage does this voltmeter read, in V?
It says 3 V
